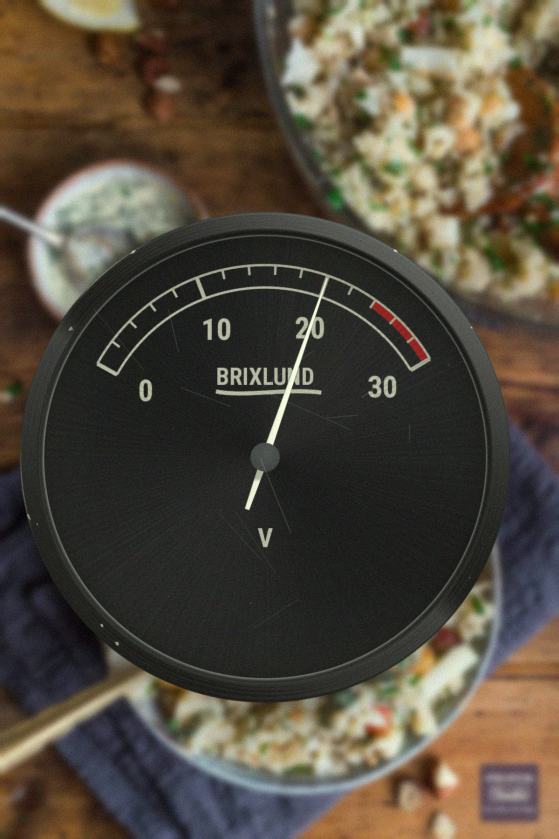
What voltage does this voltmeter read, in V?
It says 20 V
